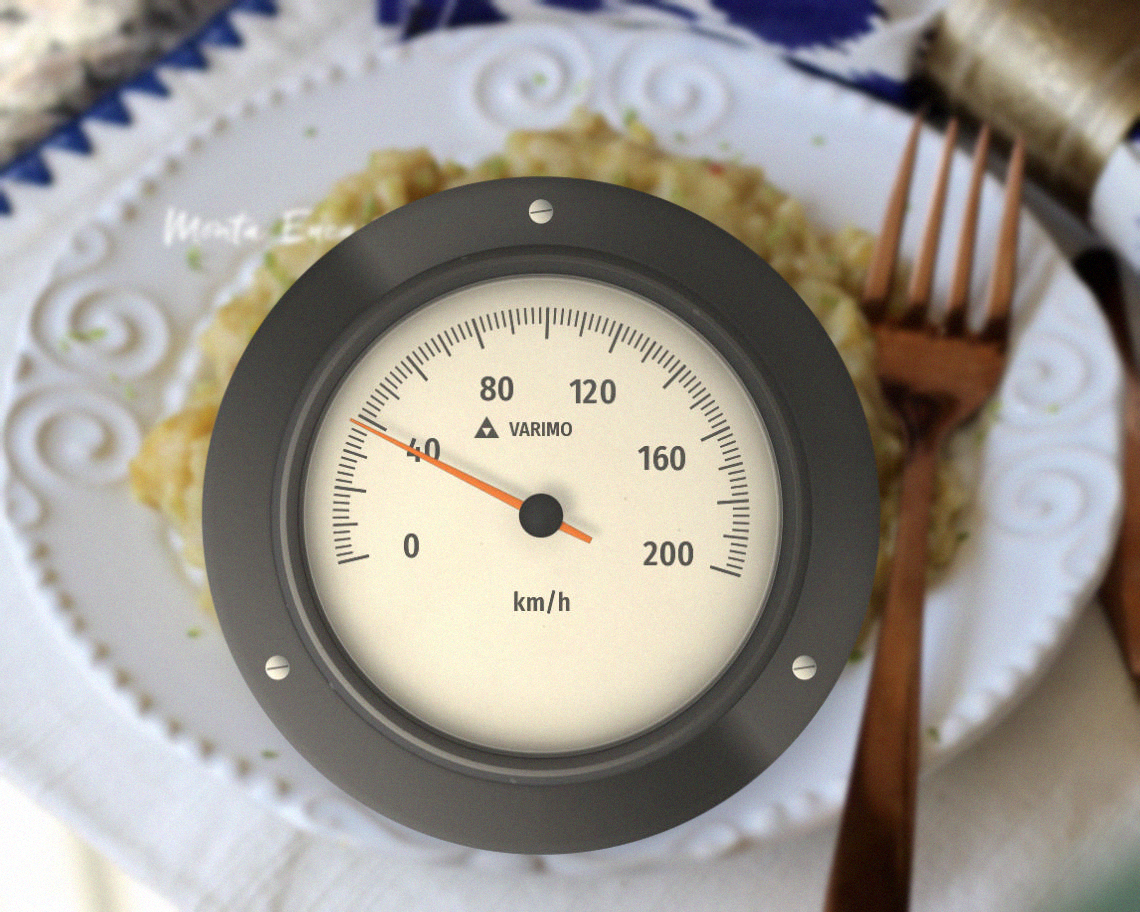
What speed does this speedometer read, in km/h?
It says 38 km/h
